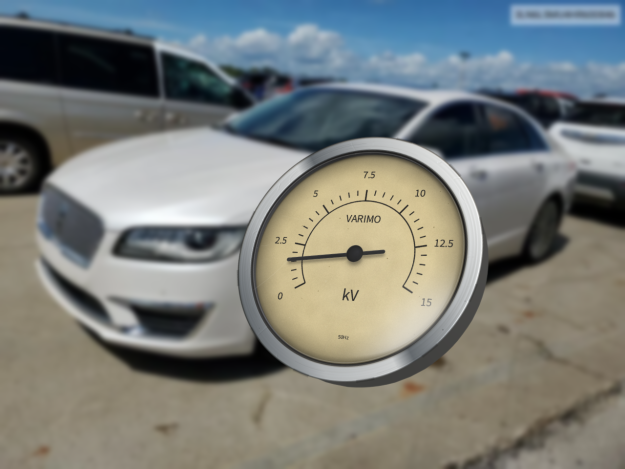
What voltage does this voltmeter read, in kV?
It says 1.5 kV
